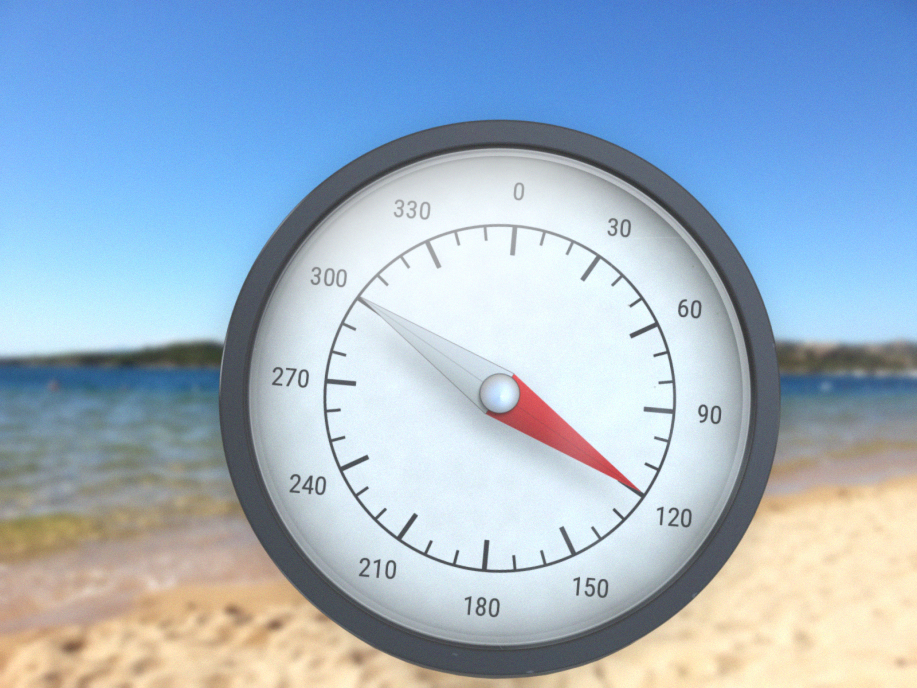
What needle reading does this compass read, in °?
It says 120 °
